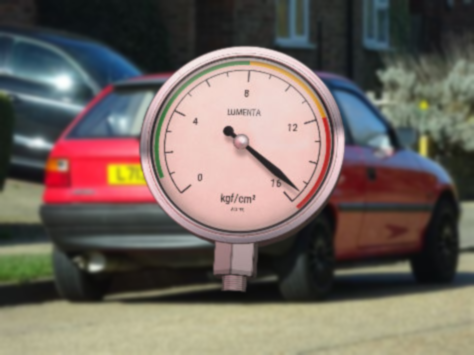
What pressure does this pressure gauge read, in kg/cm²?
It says 15.5 kg/cm²
